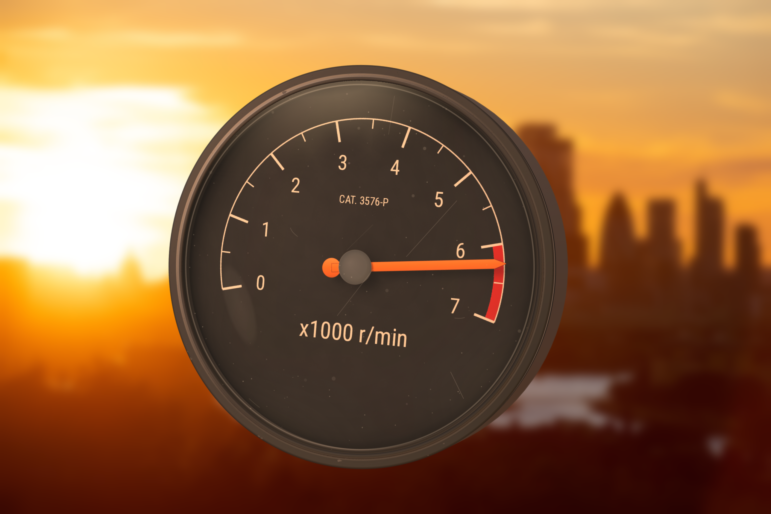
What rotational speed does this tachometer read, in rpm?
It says 6250 rpm
